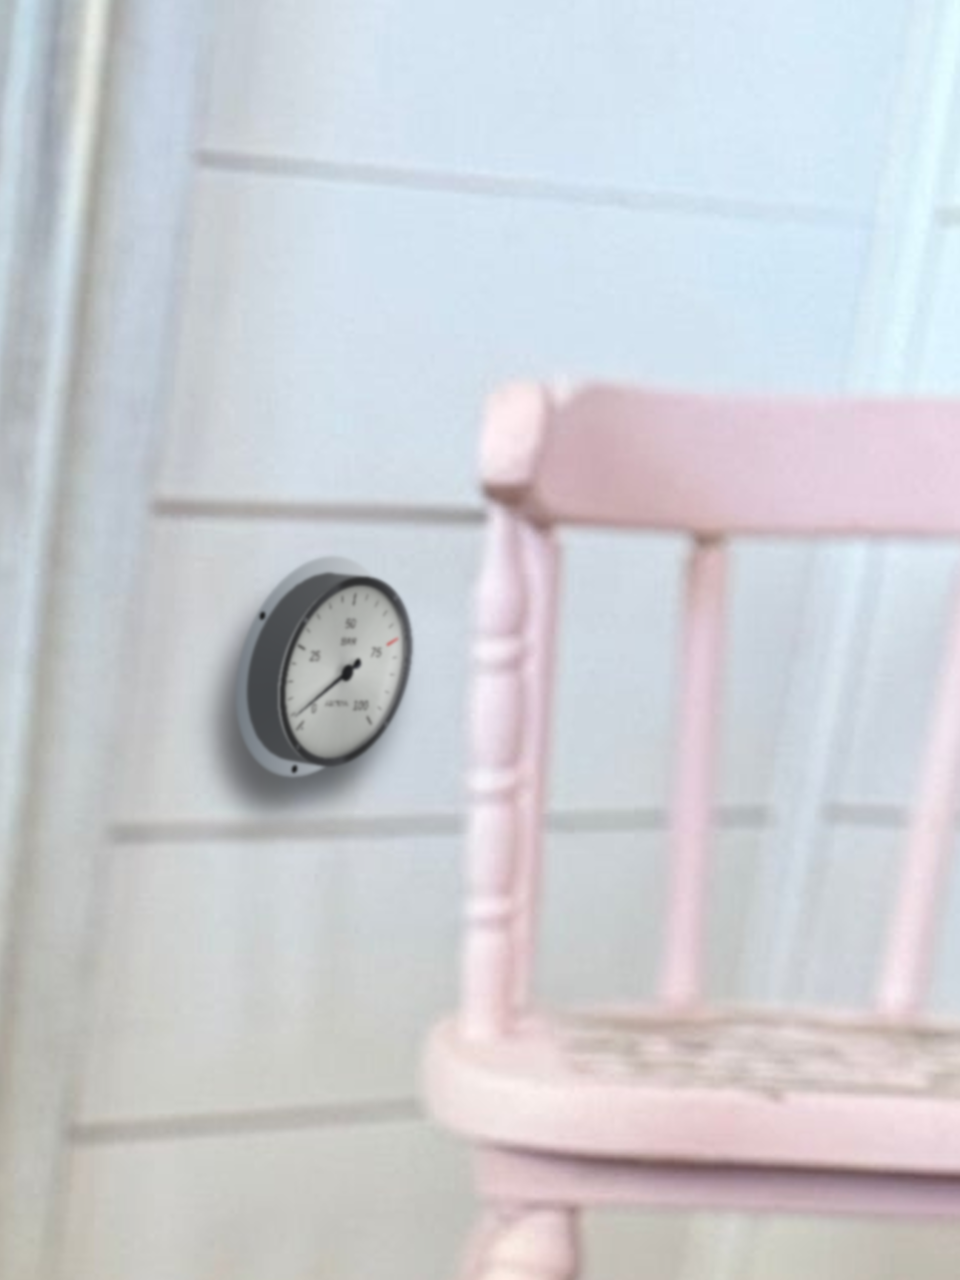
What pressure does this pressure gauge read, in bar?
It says 5 bar
